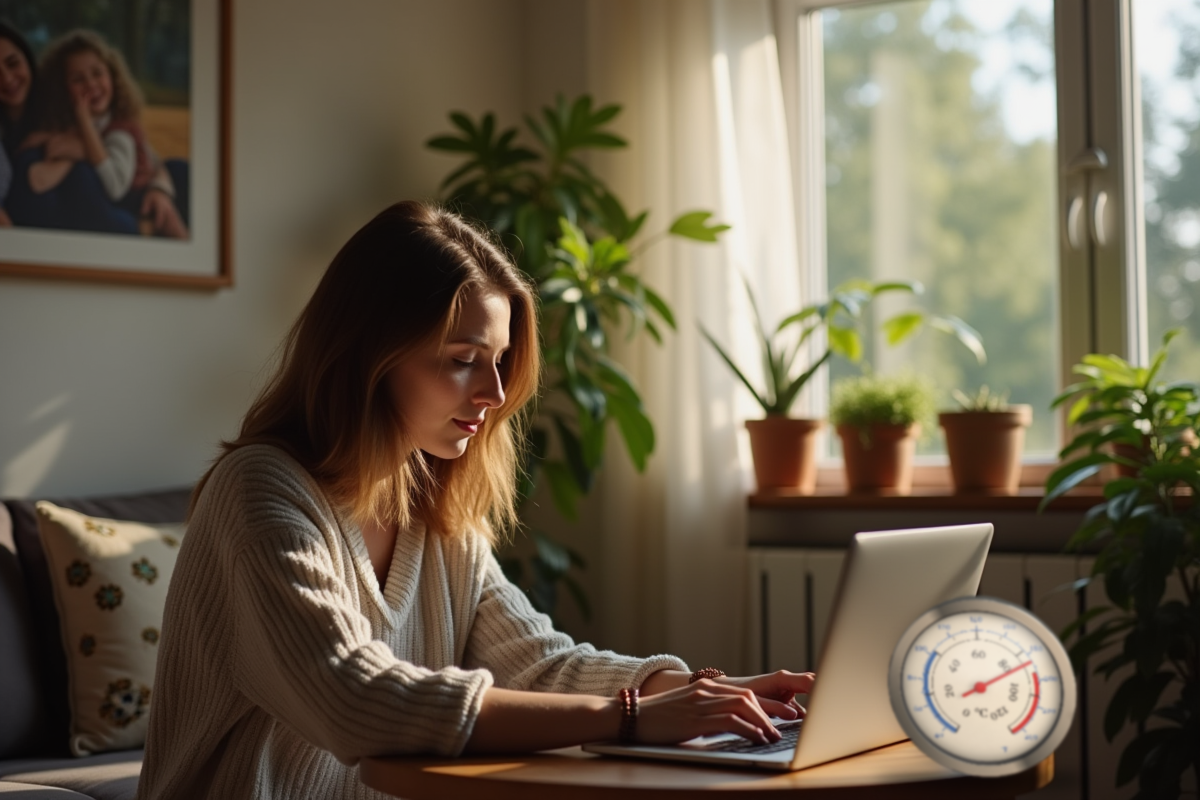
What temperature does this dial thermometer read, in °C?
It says 85 °C
